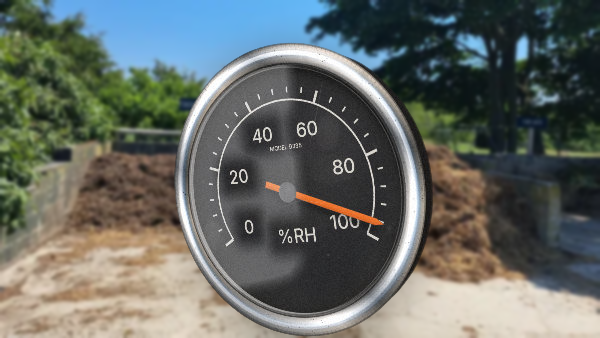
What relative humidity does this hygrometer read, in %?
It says 96 %
